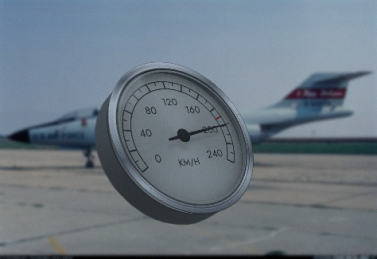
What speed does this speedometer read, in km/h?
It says 200 km/h
